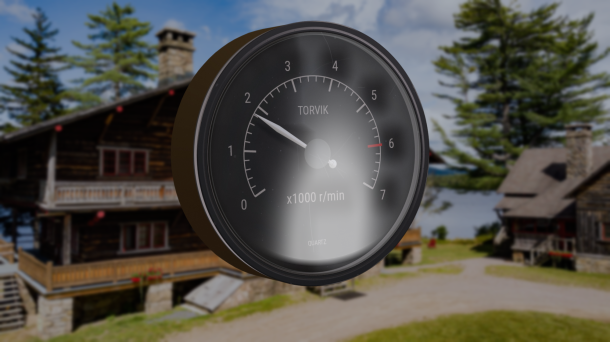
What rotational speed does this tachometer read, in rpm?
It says 1800 rpm
